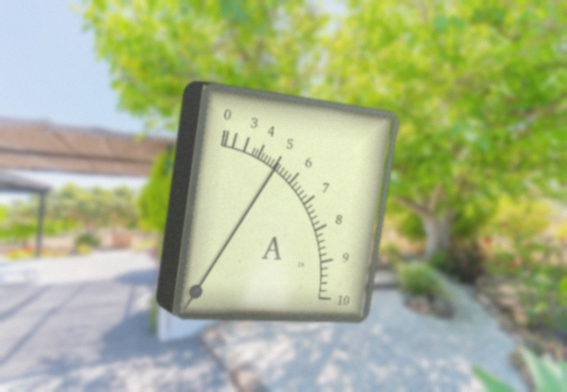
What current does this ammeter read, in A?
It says 5 A
